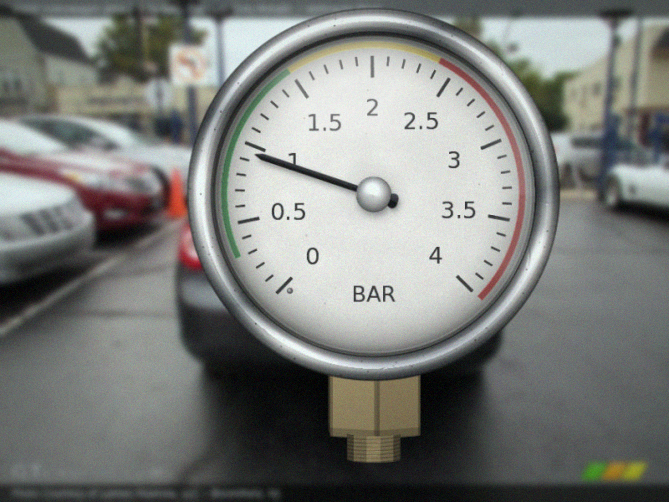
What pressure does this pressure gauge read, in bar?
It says 0.95 bar
